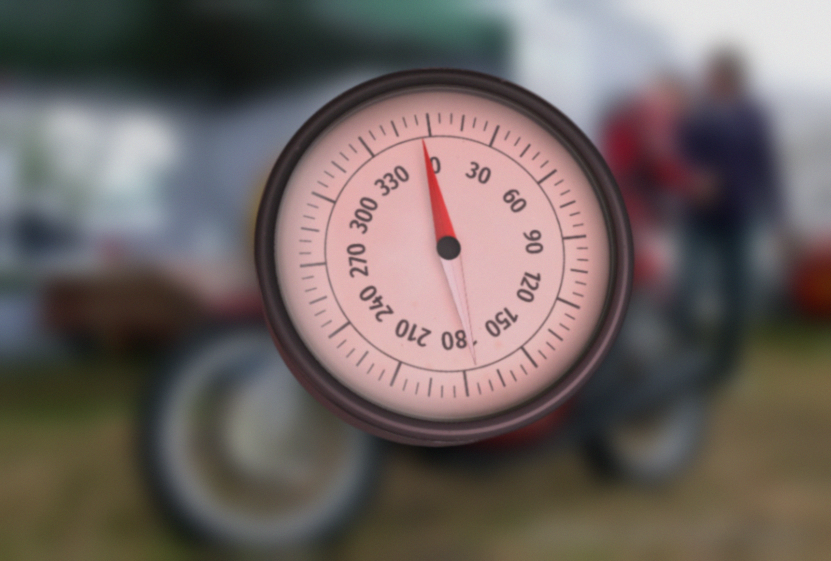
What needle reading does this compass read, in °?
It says 355 °
